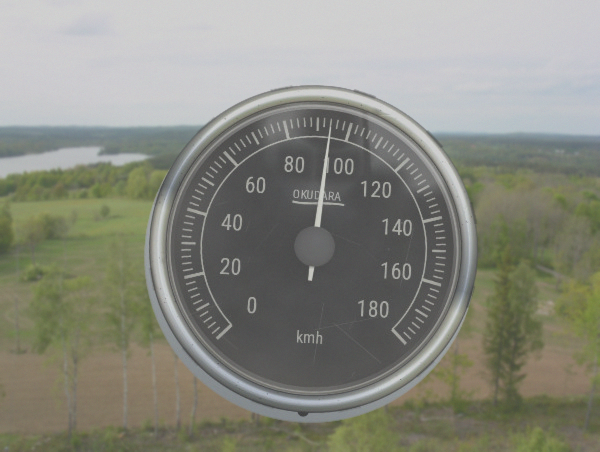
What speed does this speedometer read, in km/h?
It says 94 km/h
